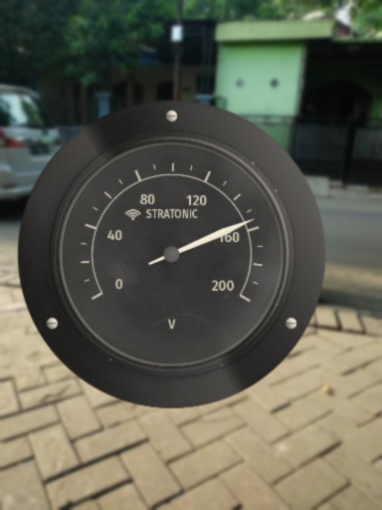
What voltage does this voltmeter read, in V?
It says 155 V
